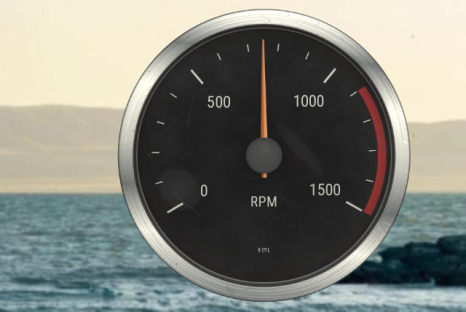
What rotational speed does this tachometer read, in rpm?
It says 750 rpm
